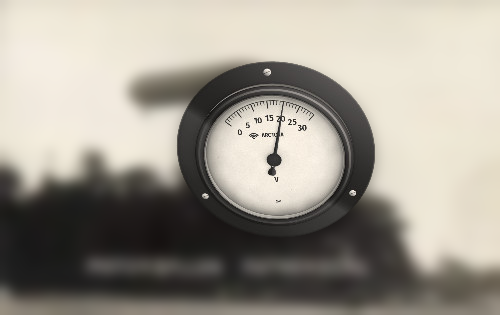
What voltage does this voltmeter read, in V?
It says 20 V
